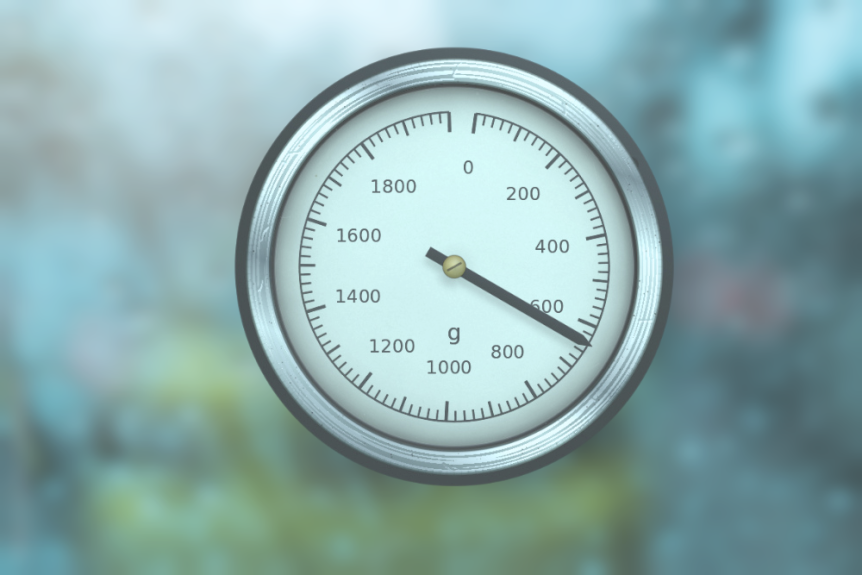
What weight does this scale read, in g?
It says 640 g
